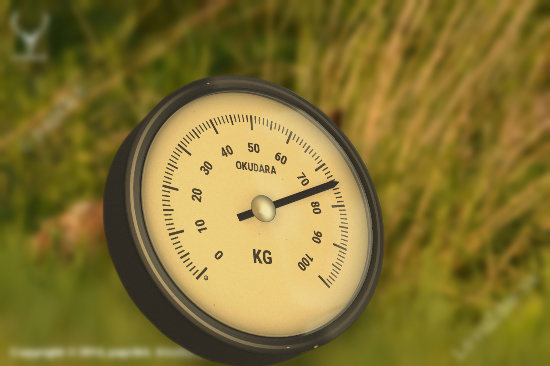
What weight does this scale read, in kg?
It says 75 kg
